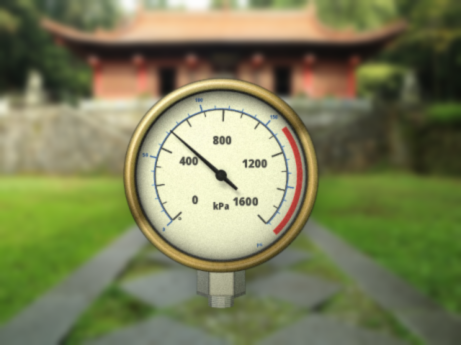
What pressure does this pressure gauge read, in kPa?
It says 500 kPa
